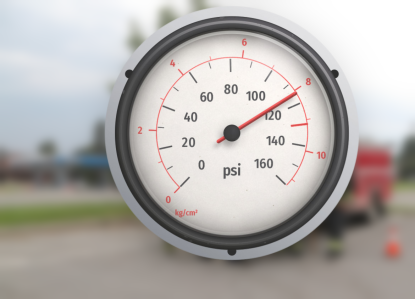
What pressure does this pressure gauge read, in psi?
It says 115 psi
